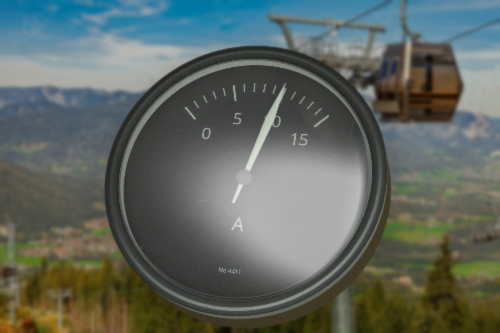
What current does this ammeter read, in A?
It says 10 A
